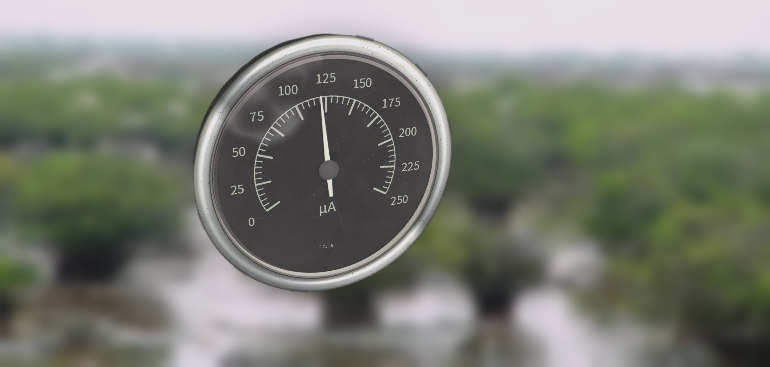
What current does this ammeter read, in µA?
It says 120 µA
